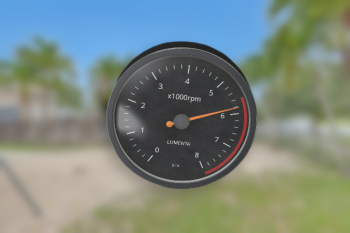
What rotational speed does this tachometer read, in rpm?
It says 5800 rpm
